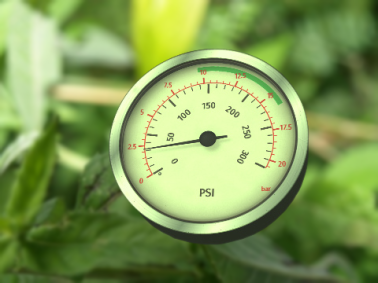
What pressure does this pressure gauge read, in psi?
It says 30 psi
